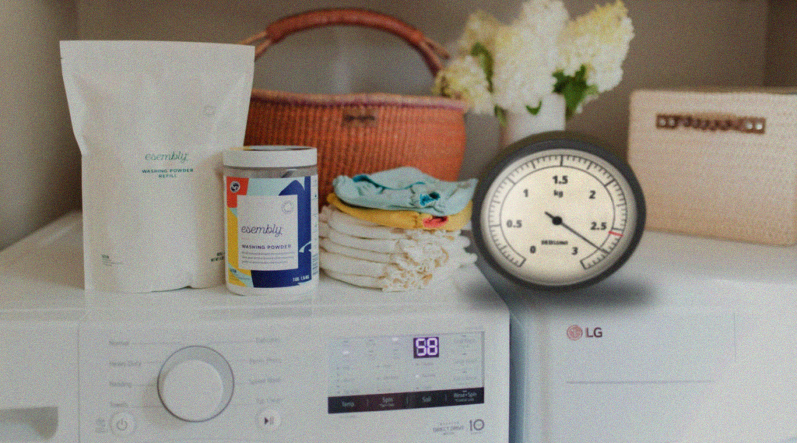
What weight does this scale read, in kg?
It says 2.75 kg
